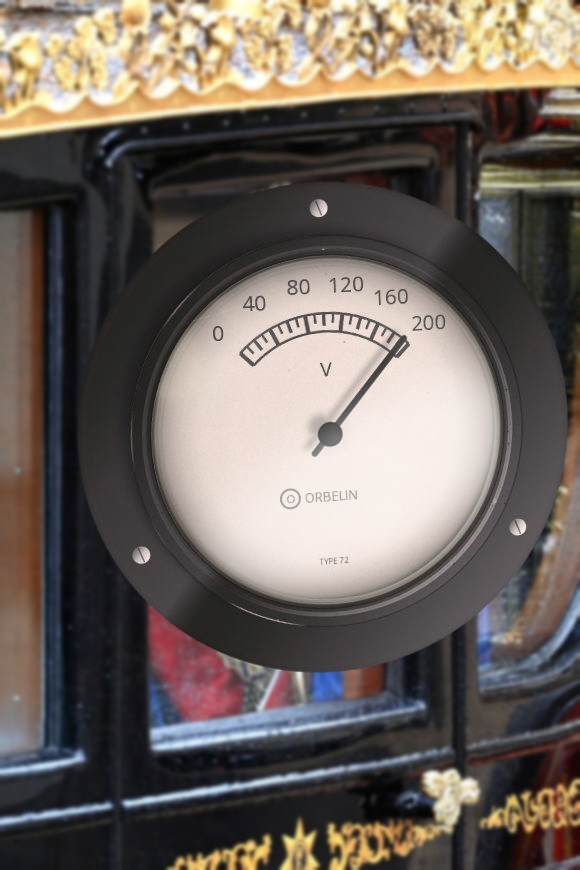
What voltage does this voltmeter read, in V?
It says 190 V
